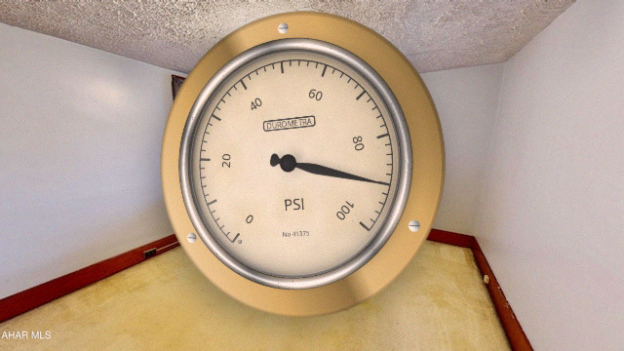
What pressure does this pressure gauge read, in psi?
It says 90 psi
